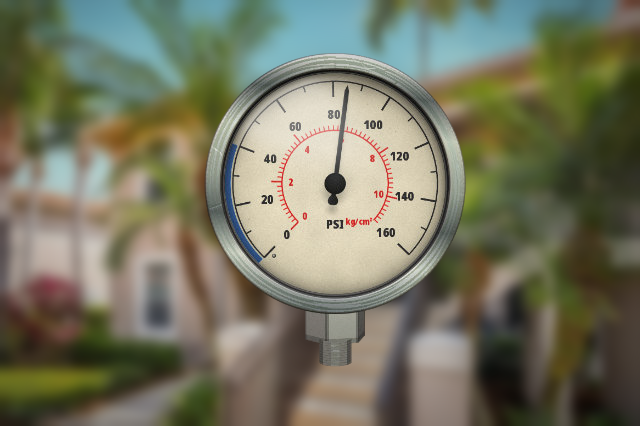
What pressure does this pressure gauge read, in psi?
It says 85 psi
